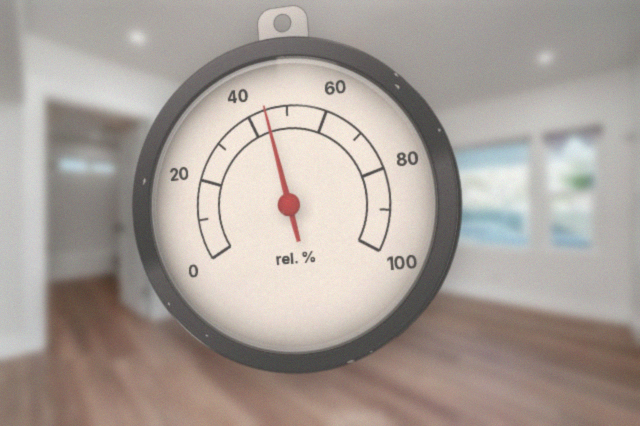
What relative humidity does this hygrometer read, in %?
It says 45 %
